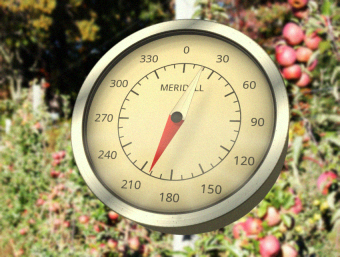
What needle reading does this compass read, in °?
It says 200 °
